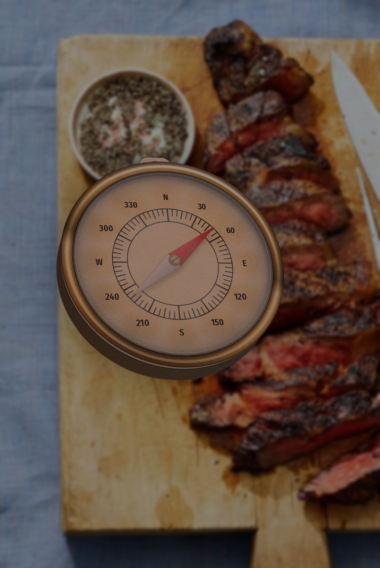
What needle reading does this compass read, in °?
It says 50 °
